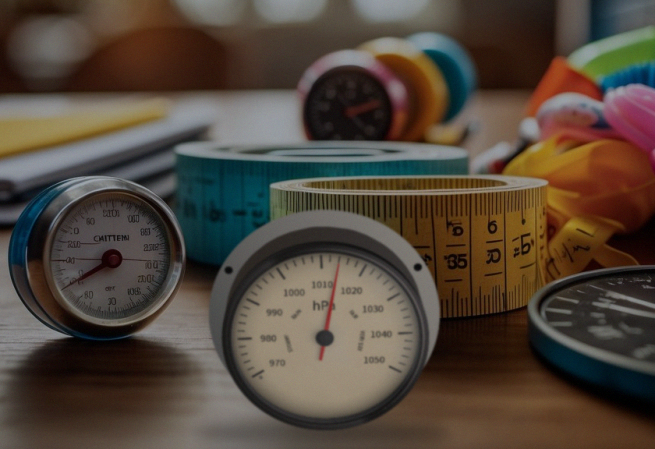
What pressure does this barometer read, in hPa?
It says 1014 hPa
